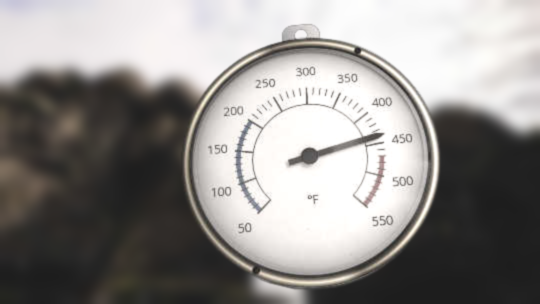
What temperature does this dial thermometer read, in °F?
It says 440 °F
